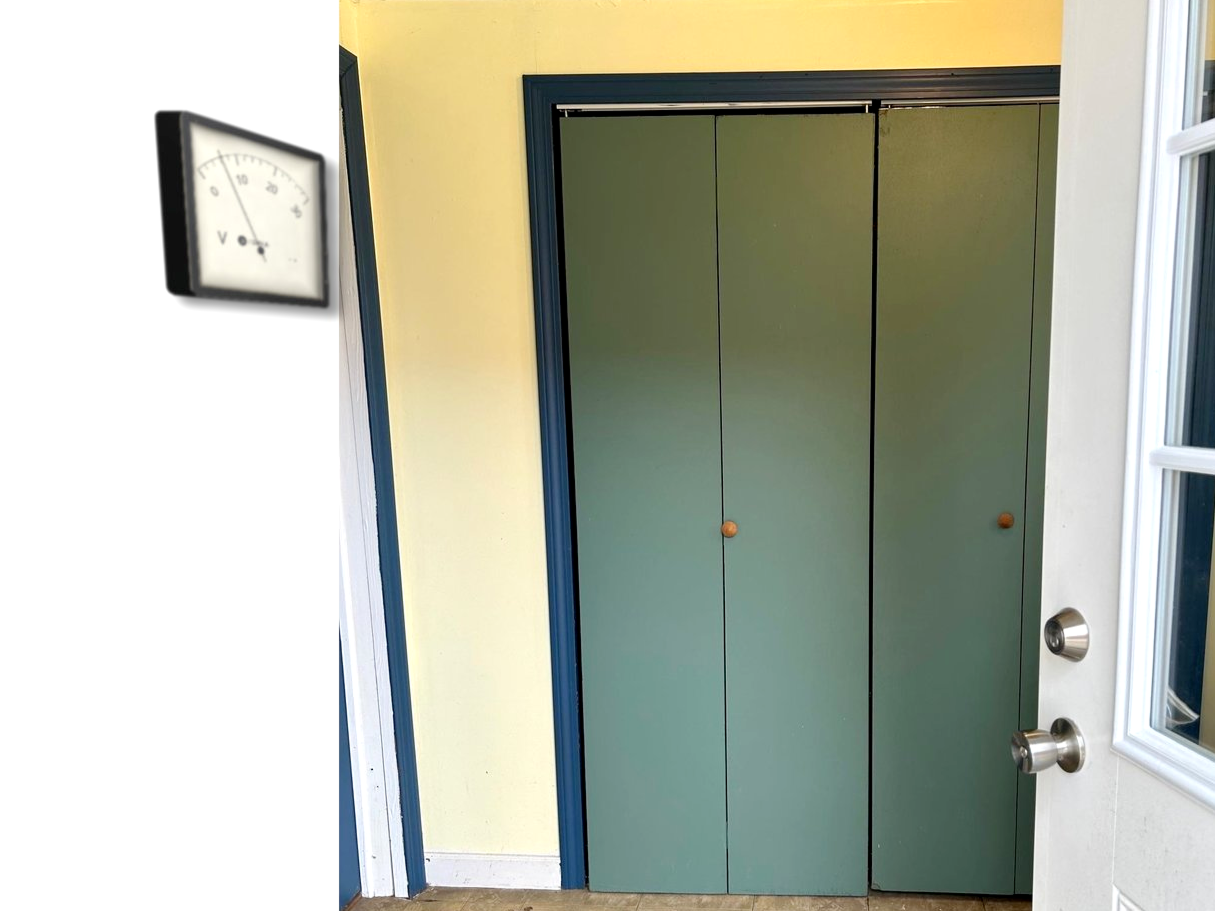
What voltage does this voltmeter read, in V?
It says 6 V
